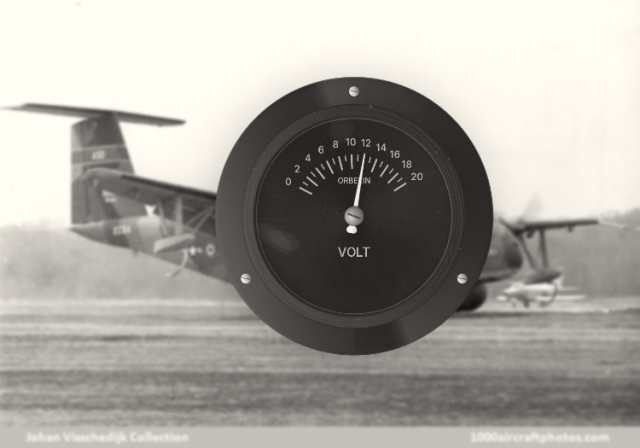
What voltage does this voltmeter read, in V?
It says 12 V
